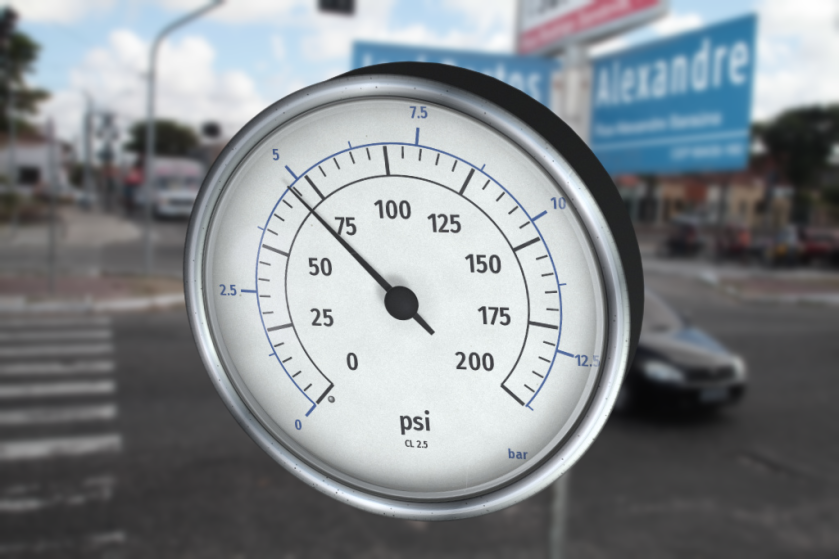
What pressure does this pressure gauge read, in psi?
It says 70 psi
